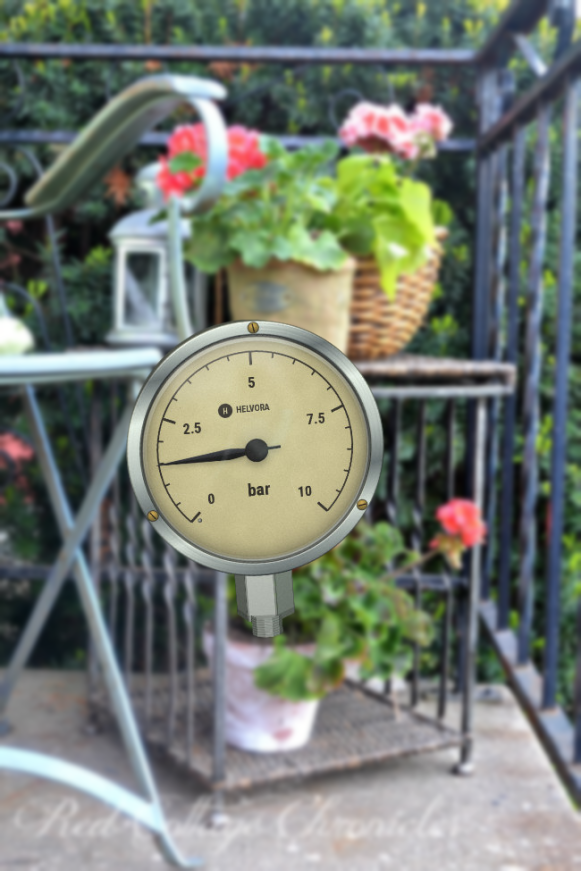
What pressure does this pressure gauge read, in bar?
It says 1.5 bar
